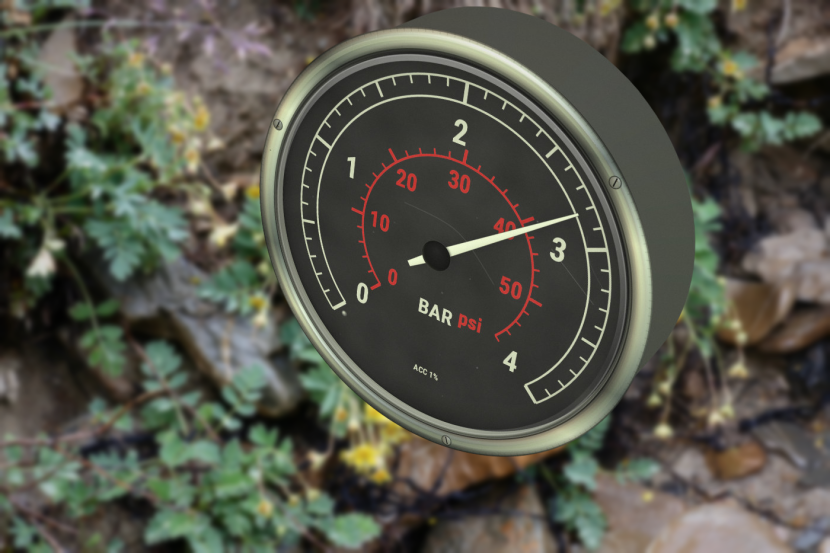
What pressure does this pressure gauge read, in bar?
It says 2.8 bar
